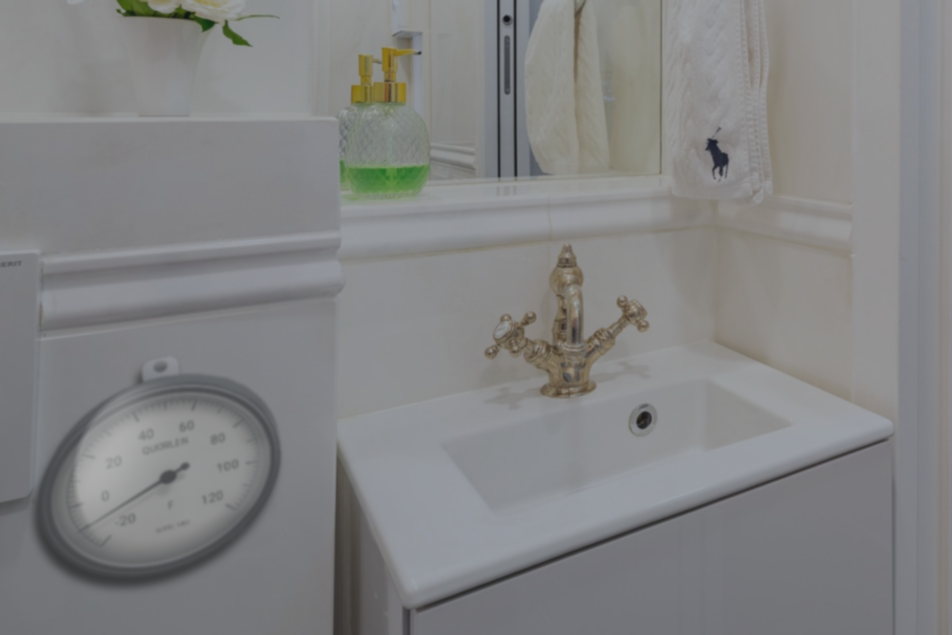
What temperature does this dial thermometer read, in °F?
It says -10 °F
